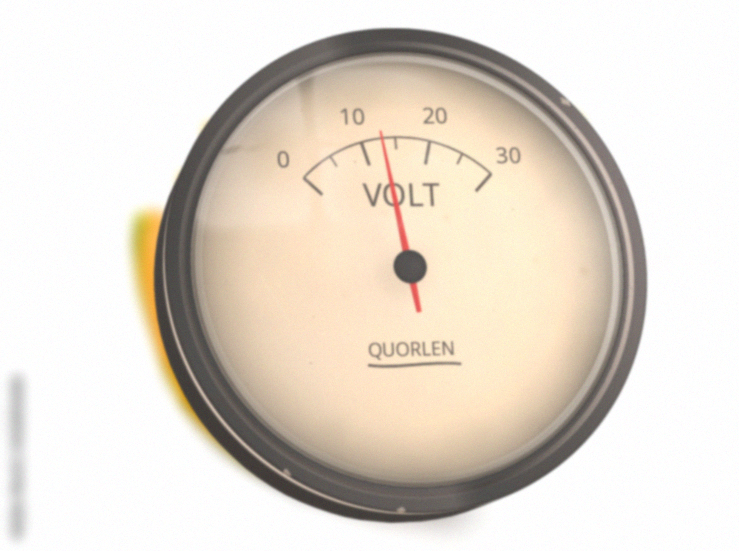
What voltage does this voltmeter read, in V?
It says 12.5 V
